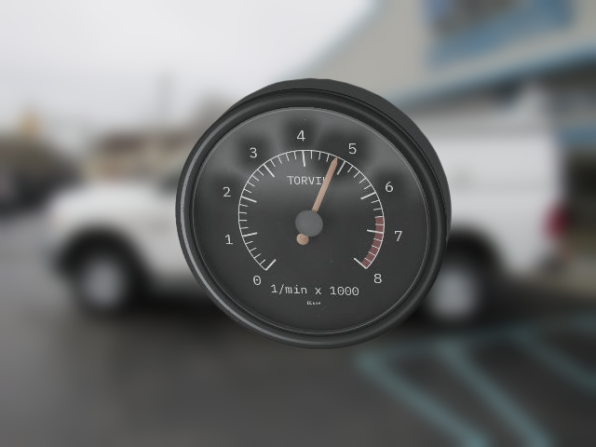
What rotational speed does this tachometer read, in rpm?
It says 4800 rpm
